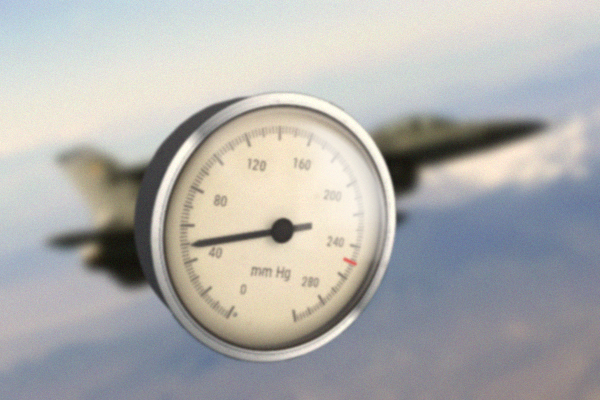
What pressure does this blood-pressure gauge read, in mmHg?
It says 50 mmHg
